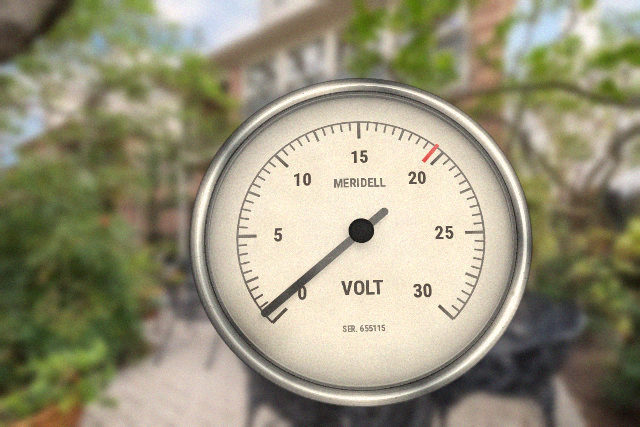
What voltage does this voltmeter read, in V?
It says 0.5 V
